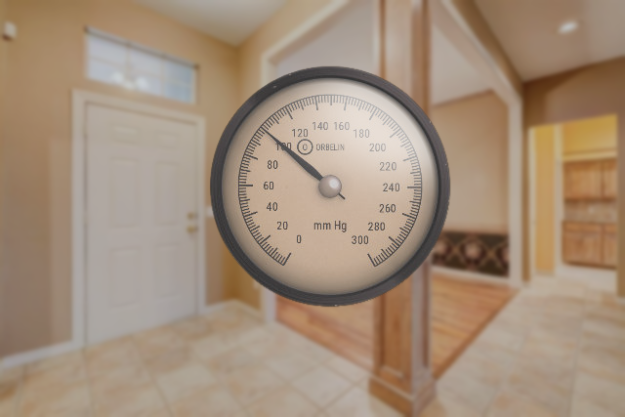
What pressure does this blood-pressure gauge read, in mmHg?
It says 100 mmHg
